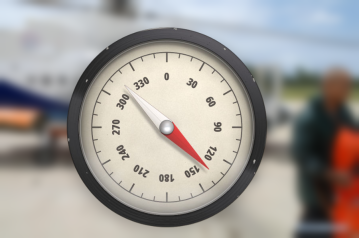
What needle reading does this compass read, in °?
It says 135 °
